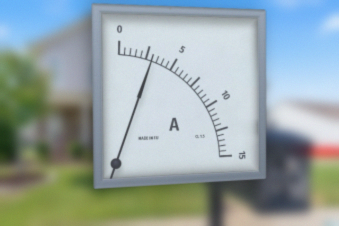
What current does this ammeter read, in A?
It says 3 A
